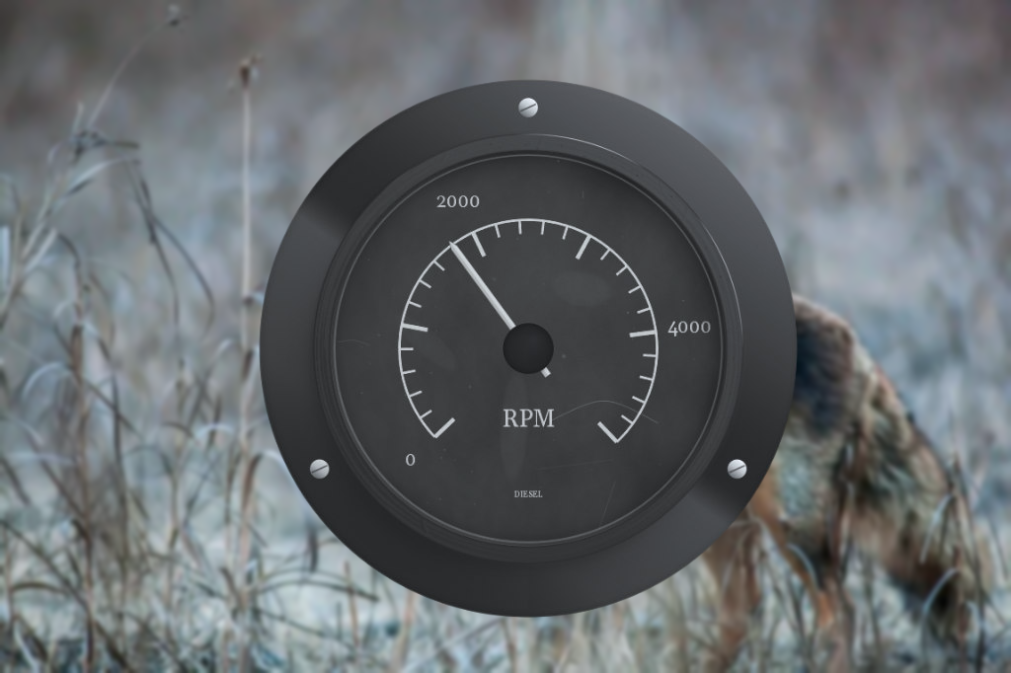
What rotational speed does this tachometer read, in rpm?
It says 1800 rpm
